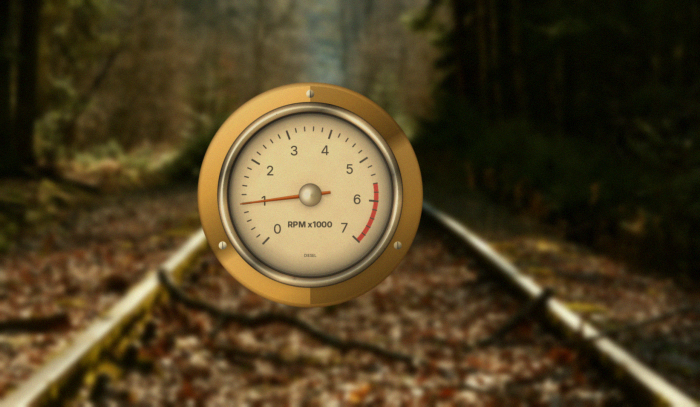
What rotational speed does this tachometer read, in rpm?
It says 1000 rpm
